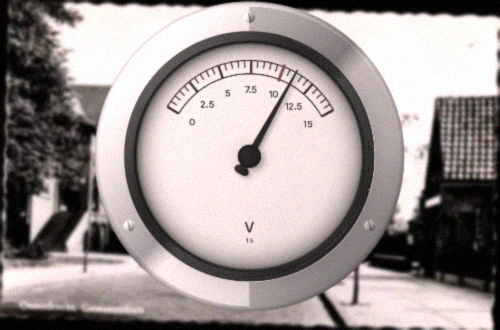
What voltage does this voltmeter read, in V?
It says 11 V
